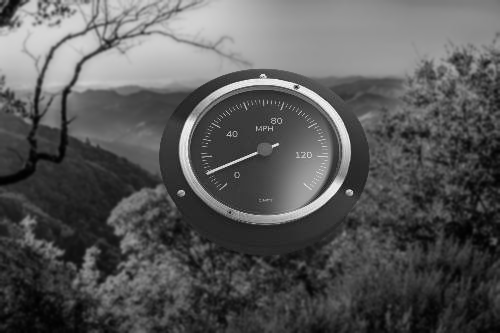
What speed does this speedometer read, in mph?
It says 10 mph
